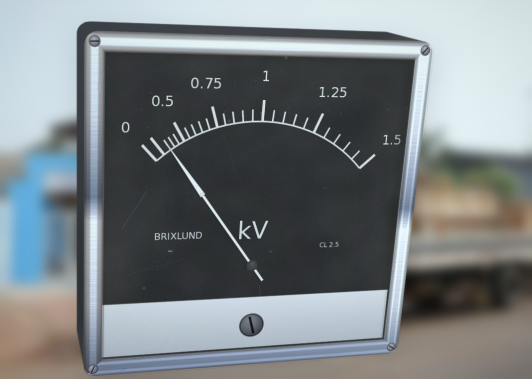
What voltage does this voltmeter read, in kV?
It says 0.35 kV
